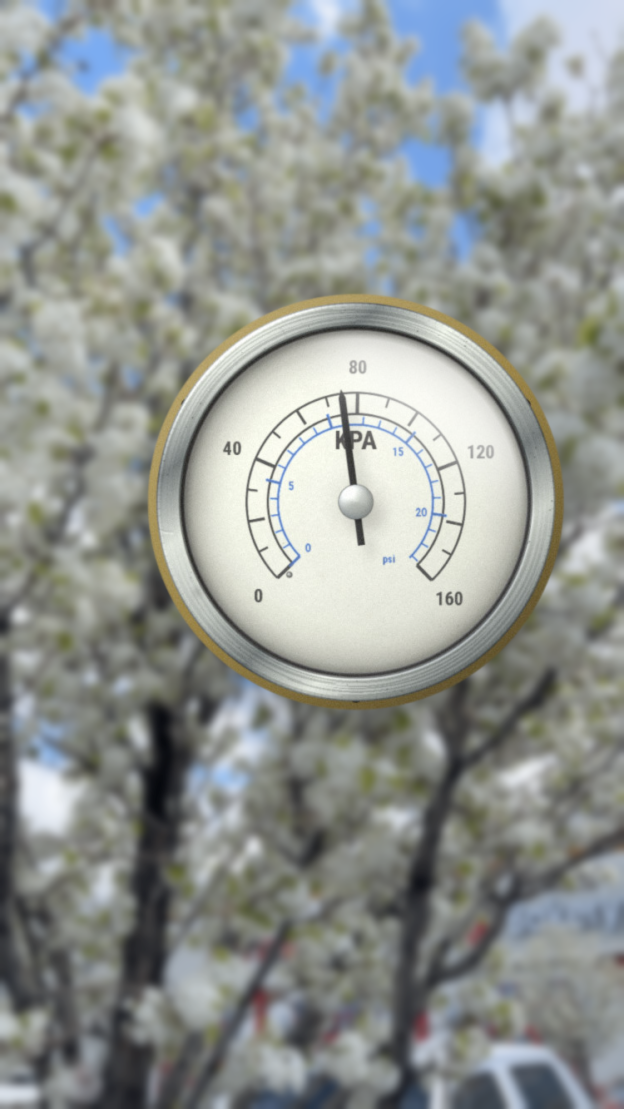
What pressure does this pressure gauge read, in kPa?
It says 75 kPa
